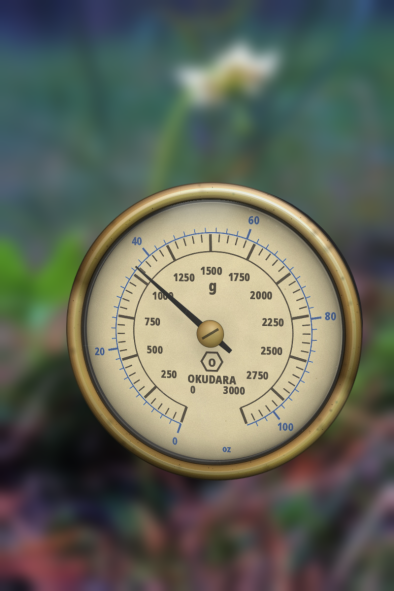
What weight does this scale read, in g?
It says 1050 g
